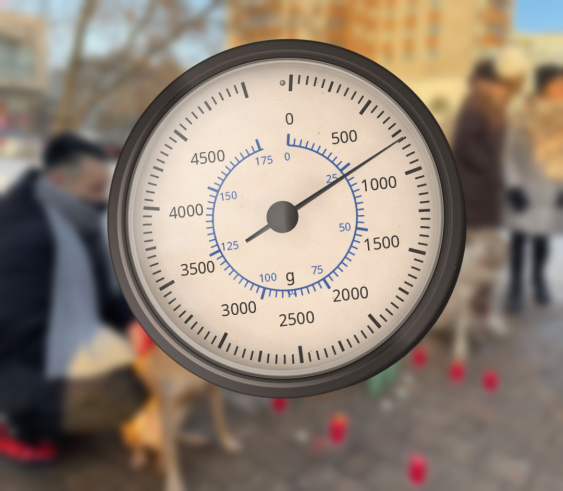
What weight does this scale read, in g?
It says 800 g
